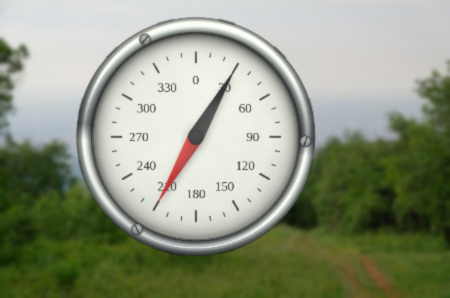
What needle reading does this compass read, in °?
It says 210 °
